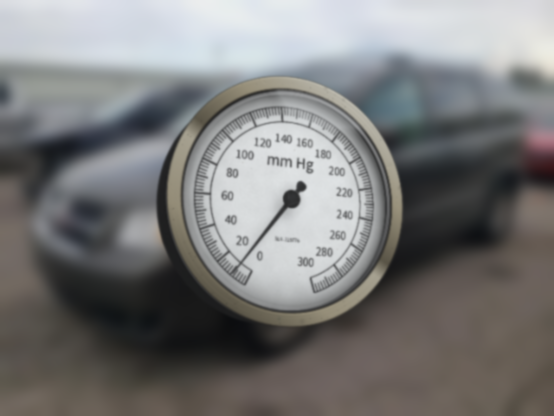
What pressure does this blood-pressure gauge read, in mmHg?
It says 10 mmHg
